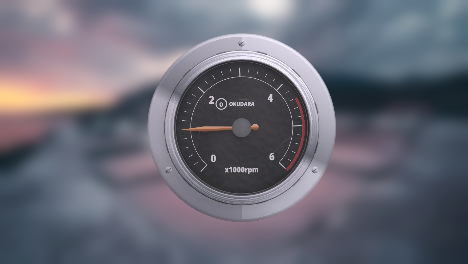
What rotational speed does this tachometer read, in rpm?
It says 1000 rpm
